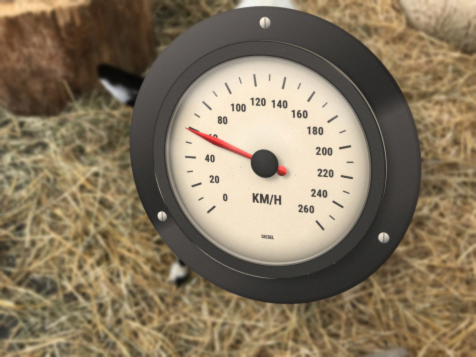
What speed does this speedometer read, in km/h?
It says 60 km/h
